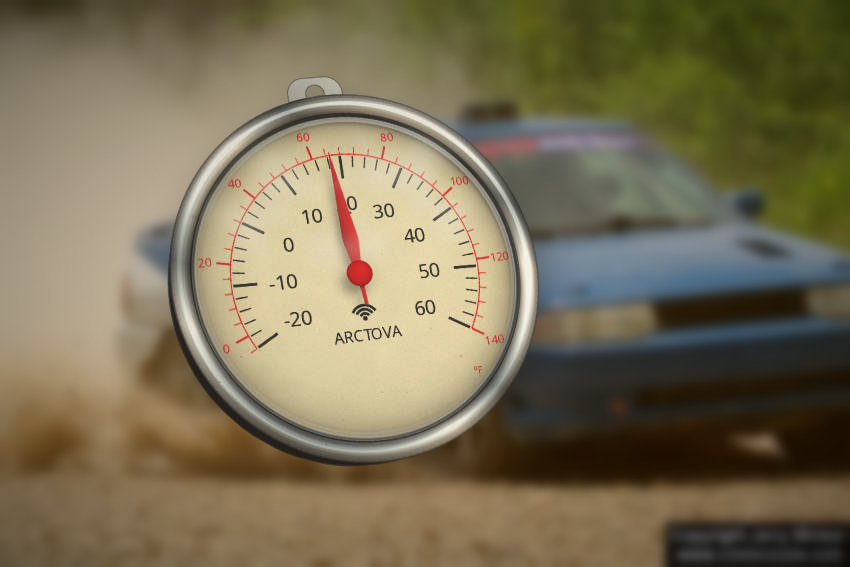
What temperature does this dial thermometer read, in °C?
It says 18 °C
